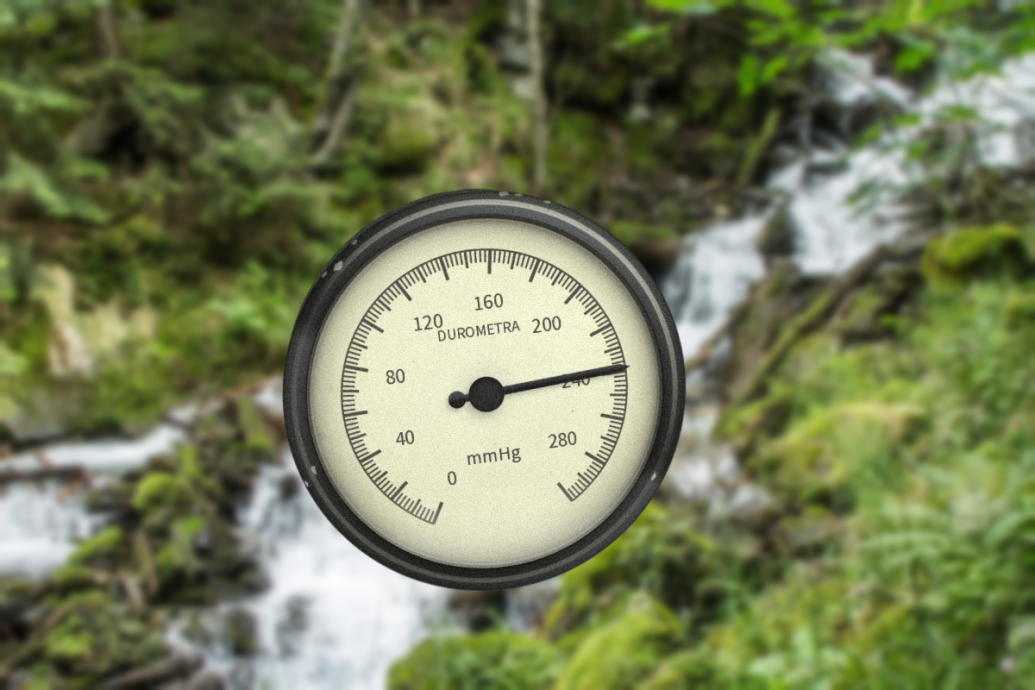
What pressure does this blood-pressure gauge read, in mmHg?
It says 238 mmHg
